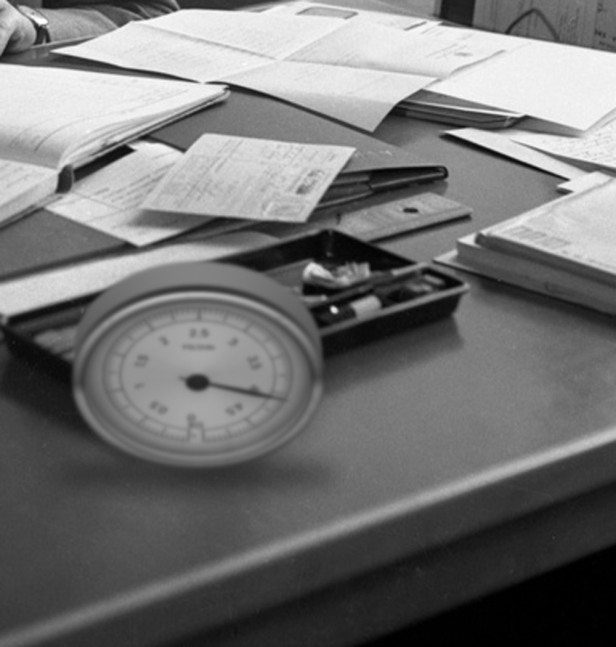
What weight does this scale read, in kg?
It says 4 kg
